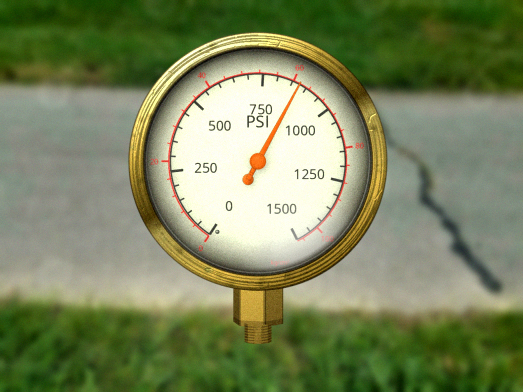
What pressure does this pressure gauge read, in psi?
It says 875 psi
